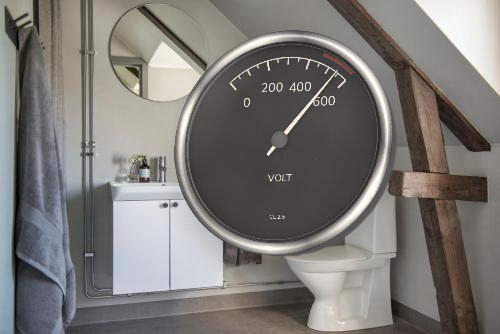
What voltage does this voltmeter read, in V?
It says 550 V
